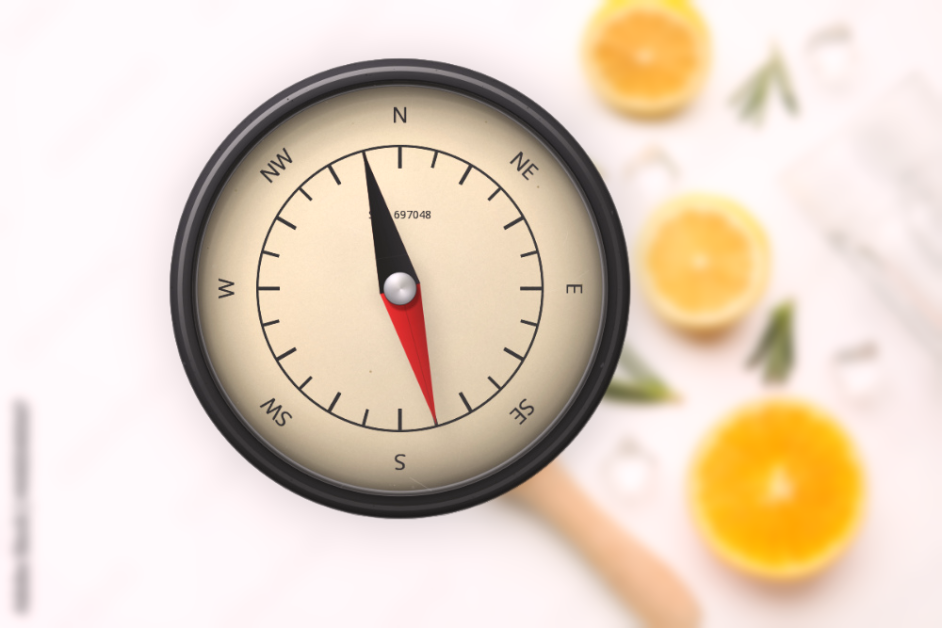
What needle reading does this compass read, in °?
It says 165 °
